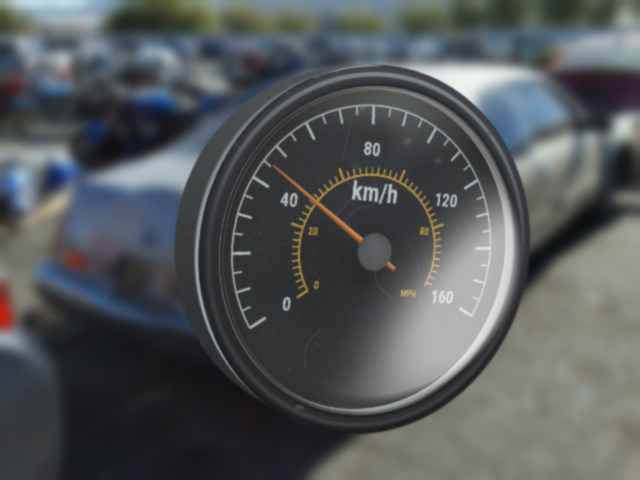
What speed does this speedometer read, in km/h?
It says 45 km/h
